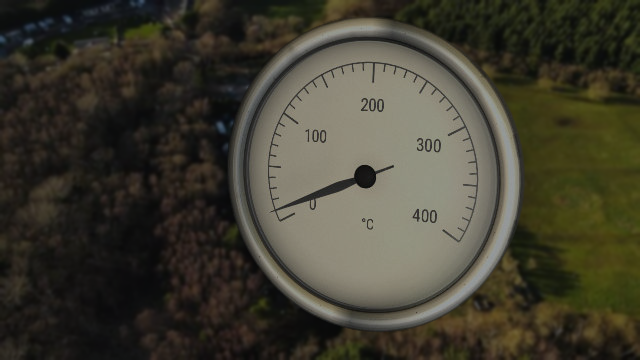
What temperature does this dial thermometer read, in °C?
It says 10 °C
